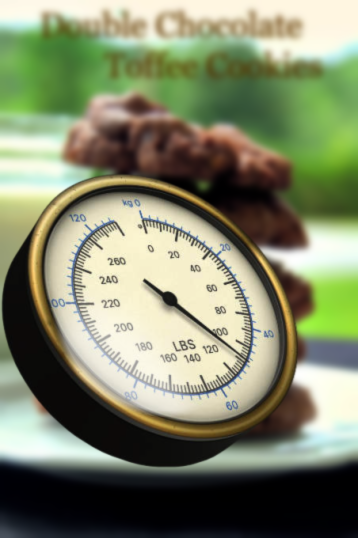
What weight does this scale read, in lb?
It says 110 lb
